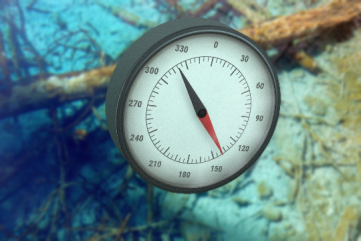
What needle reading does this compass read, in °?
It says 140 °
